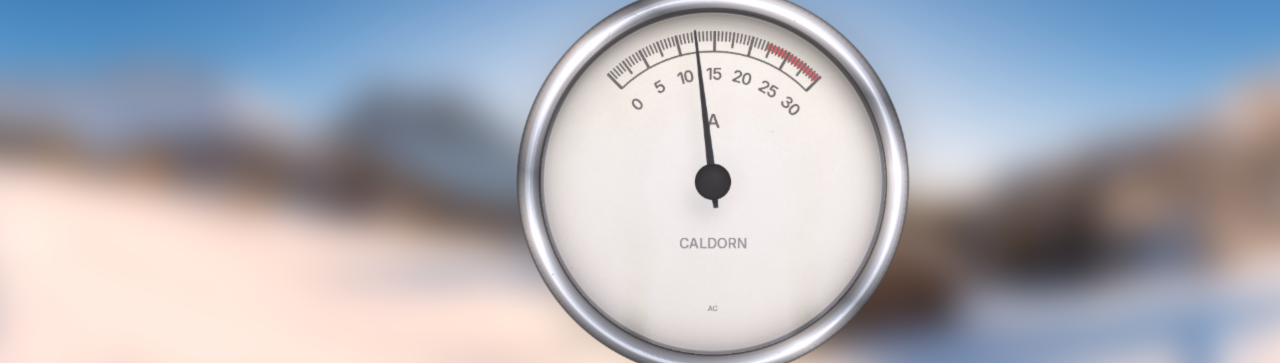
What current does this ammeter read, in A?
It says 12.5 A
